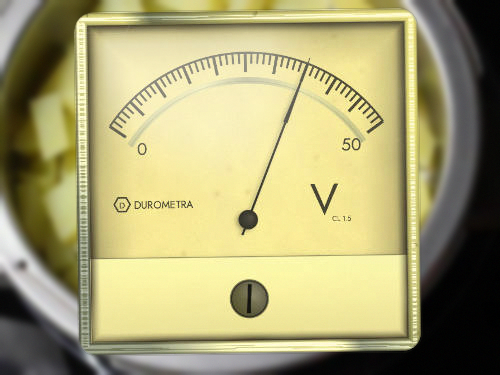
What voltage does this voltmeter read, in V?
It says 35 V
